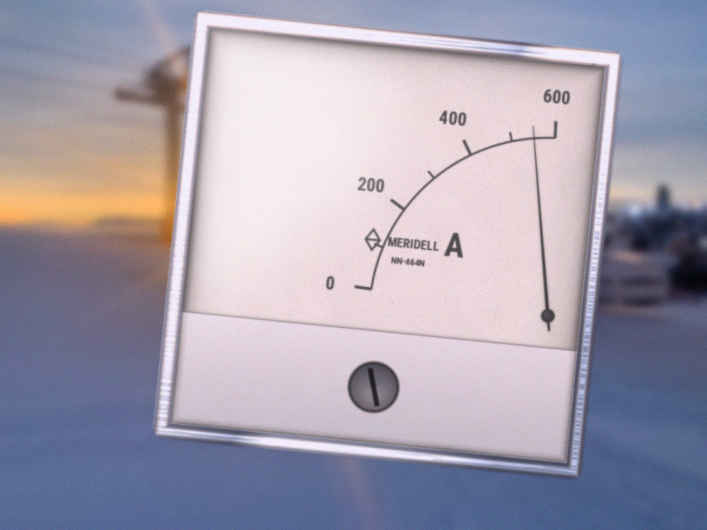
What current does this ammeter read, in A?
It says 550 A
